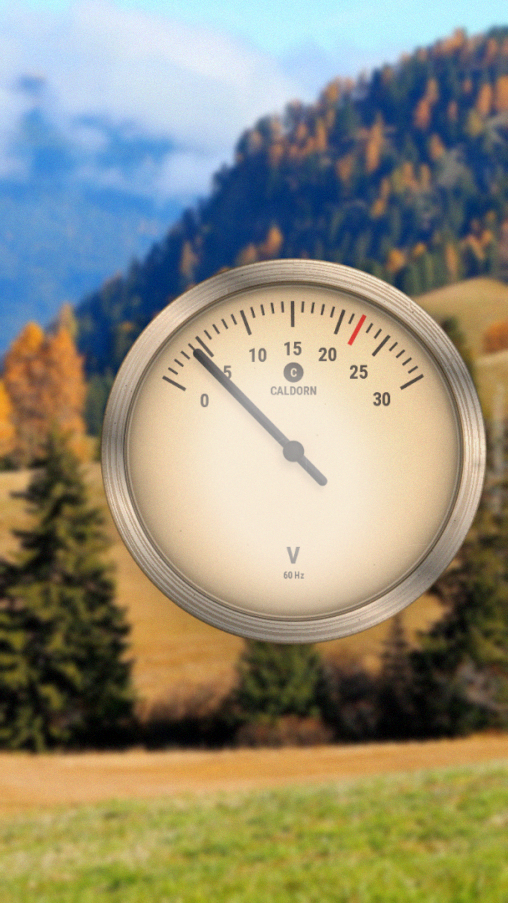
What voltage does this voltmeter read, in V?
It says 4 V
